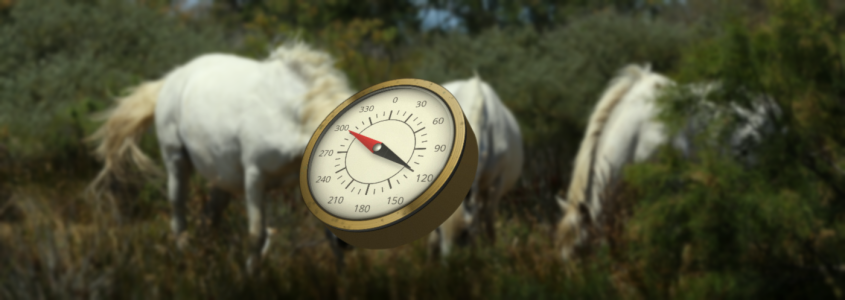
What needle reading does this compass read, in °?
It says 300 °
